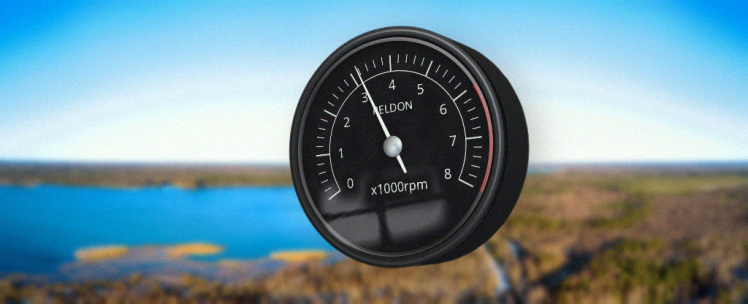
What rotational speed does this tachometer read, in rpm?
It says 3200 rpm
